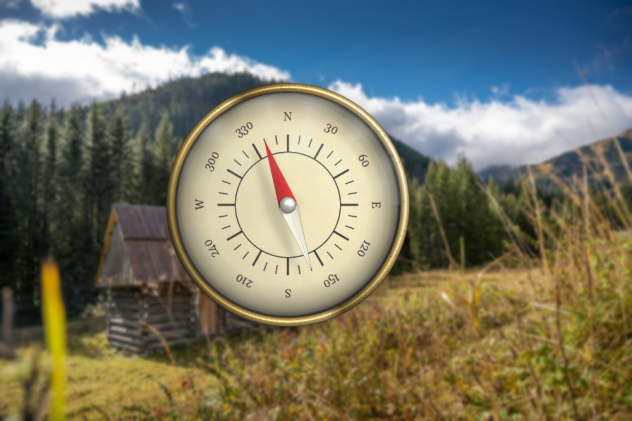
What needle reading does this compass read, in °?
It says 340 °
